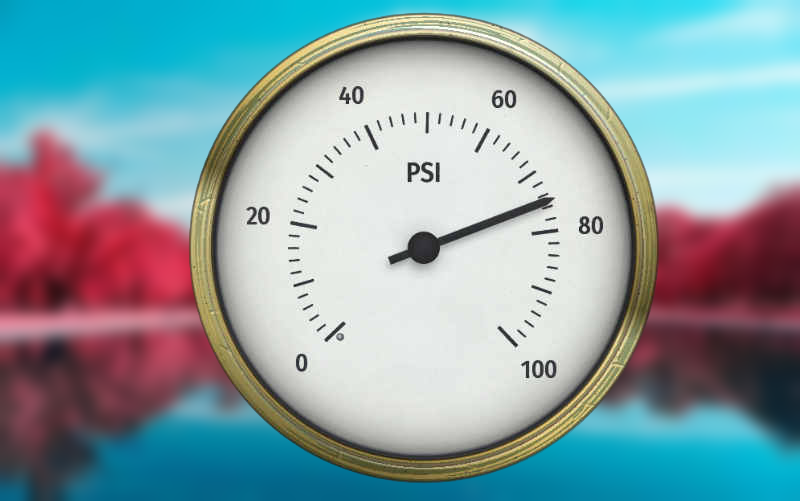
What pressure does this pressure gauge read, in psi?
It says 75 psi
